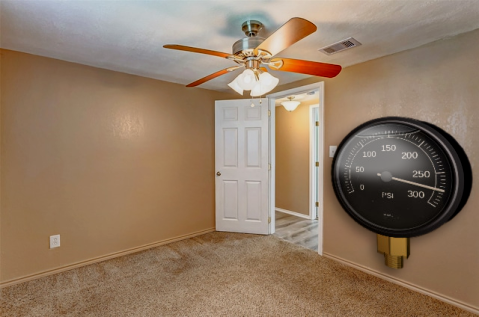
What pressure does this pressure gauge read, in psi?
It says 275 psi
